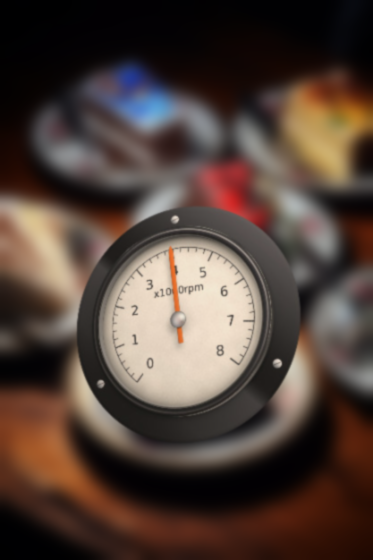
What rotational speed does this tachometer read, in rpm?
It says 4000 rpm
